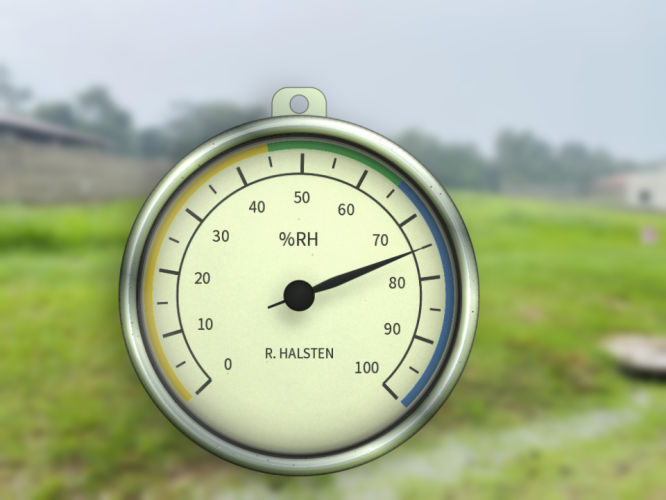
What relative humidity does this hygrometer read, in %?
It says 75 %
